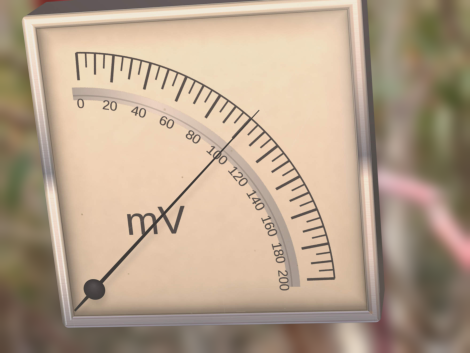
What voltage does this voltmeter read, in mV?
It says 100 mV
